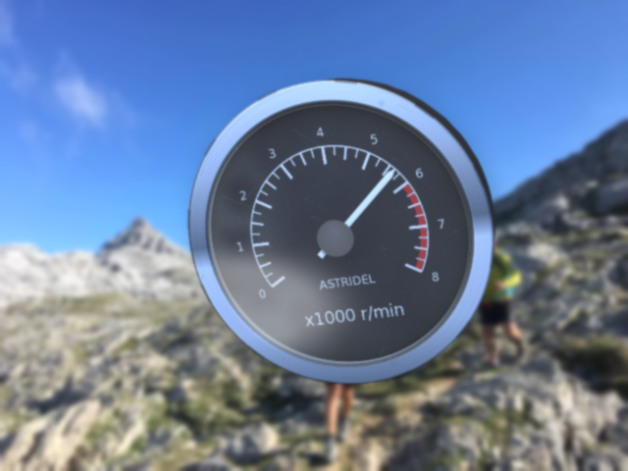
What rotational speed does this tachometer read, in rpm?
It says 5625 rpm
